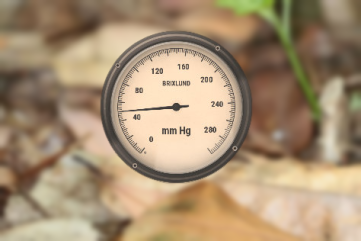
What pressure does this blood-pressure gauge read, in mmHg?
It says 50 mmHg
